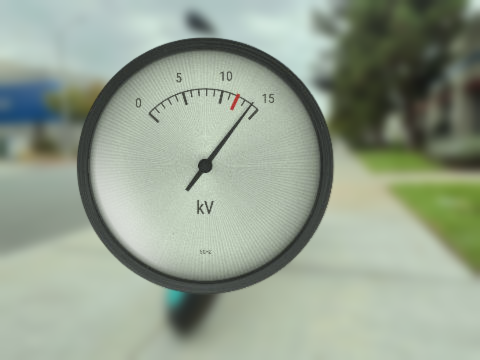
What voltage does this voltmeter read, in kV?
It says 14 kV
